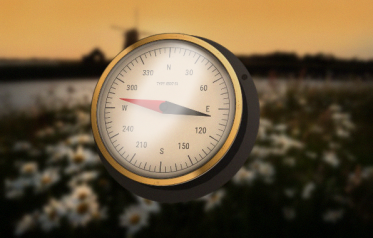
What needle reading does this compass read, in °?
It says 280 °
